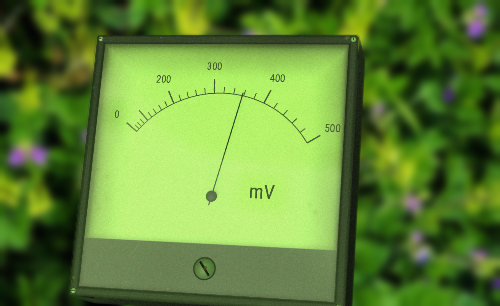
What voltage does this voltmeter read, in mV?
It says 360 mV
